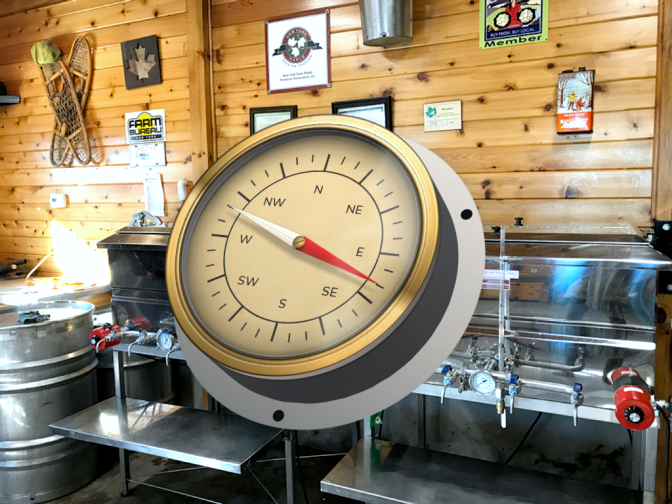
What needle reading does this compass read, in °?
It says 110 °
